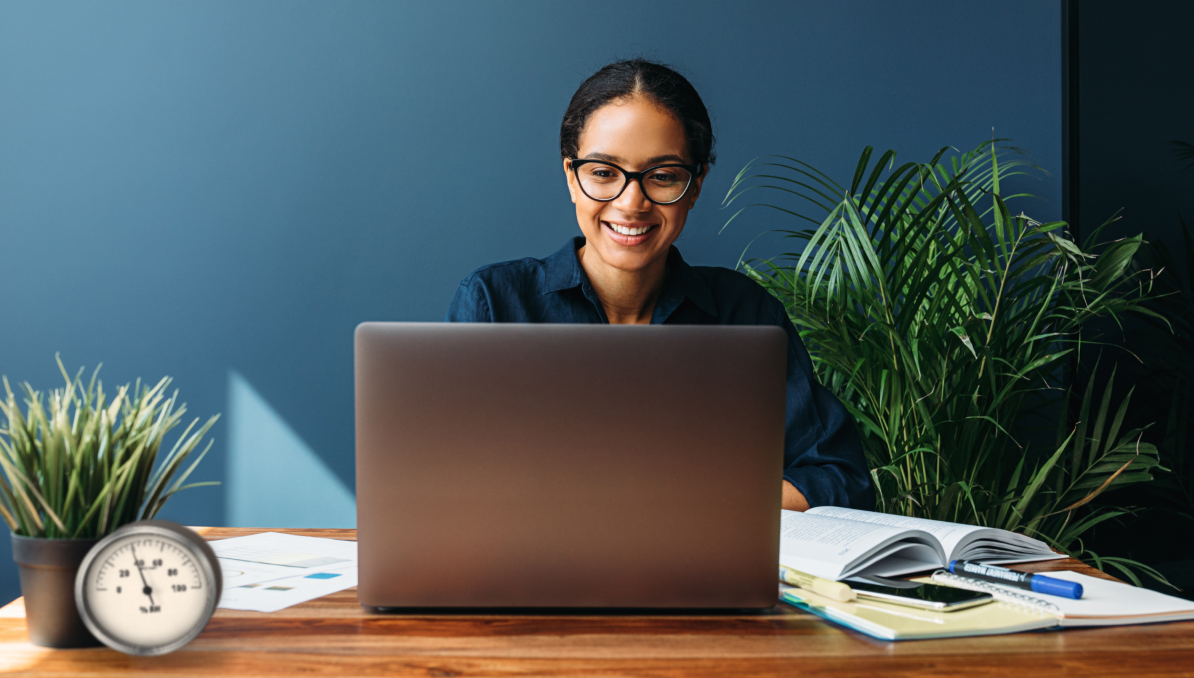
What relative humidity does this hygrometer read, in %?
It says 40 %
